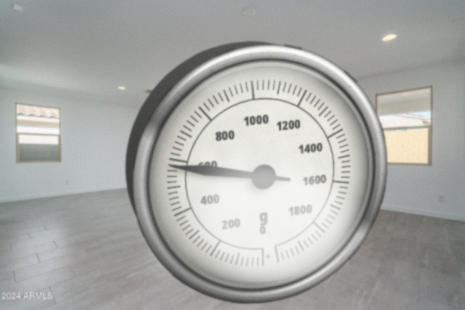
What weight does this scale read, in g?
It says 580 g
